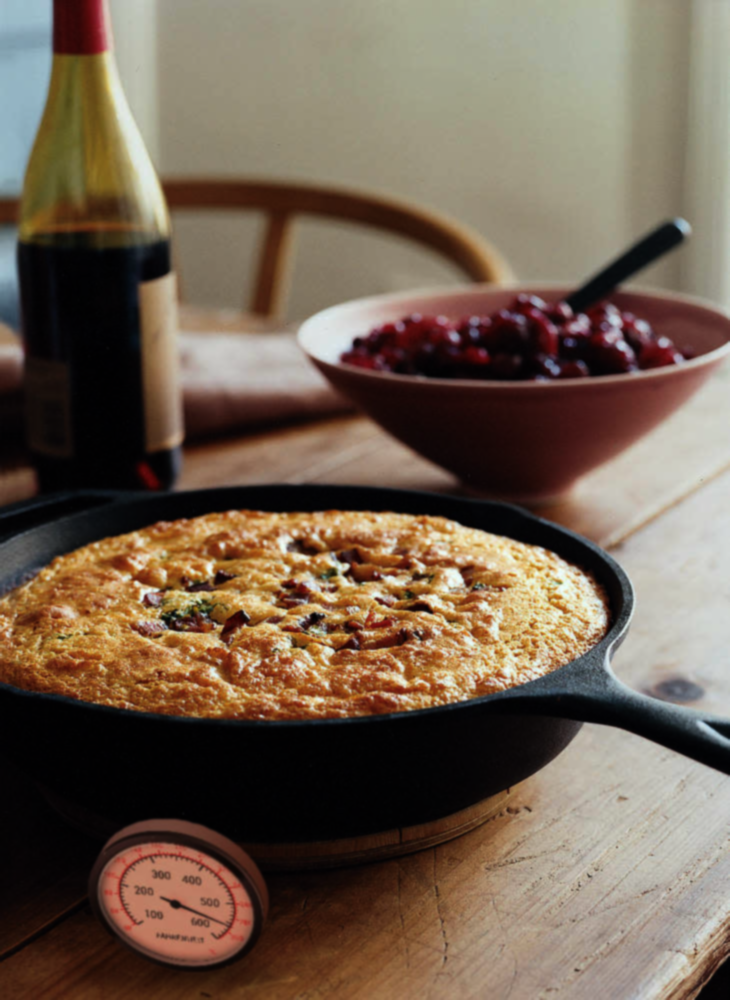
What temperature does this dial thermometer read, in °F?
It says 550 °F
